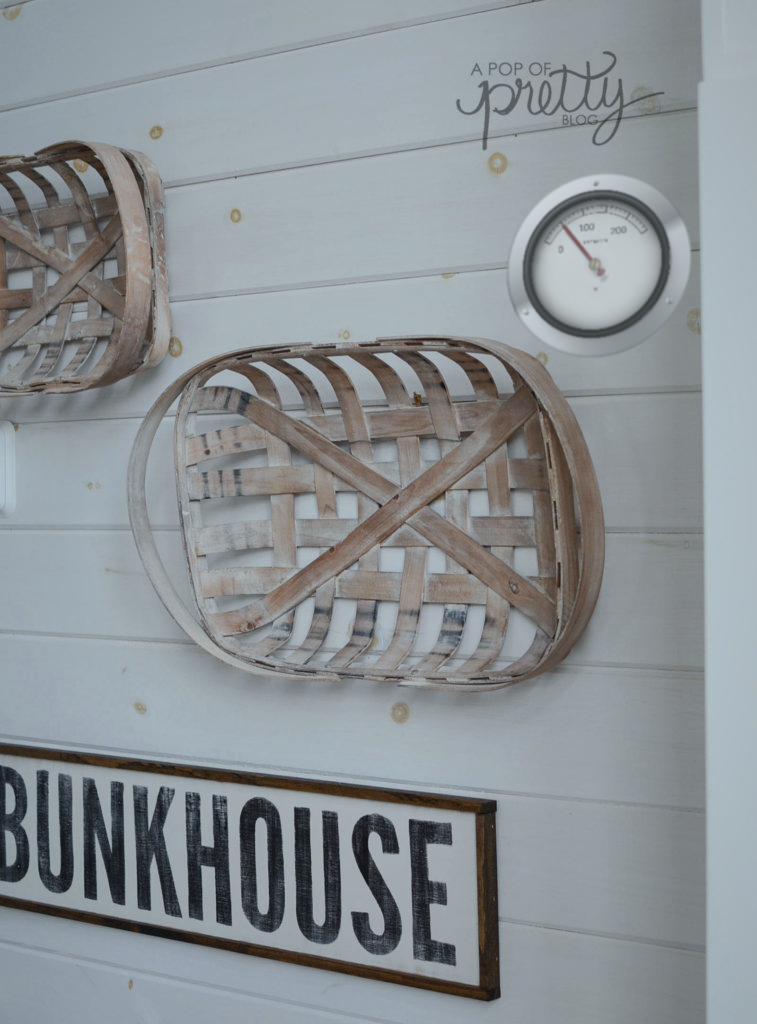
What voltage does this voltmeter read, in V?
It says 50 V
